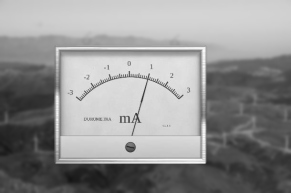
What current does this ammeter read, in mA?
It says 1 mA
